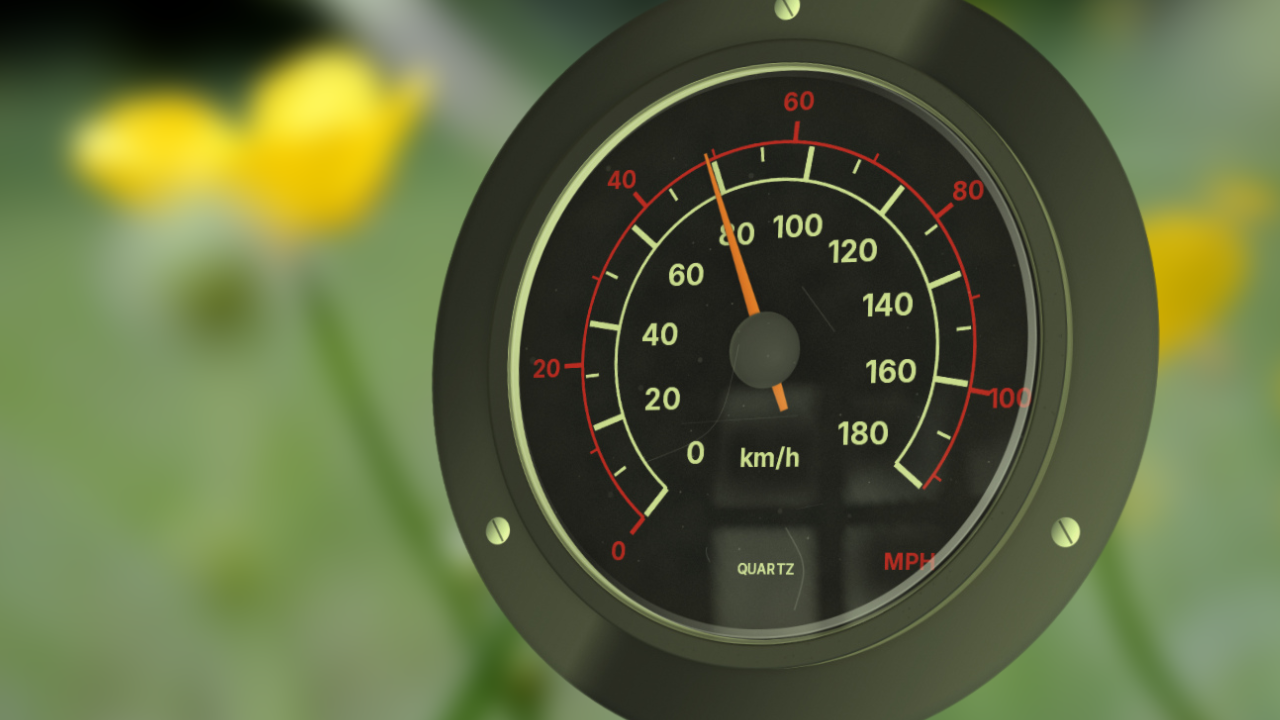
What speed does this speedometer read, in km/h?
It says 80 km/h
